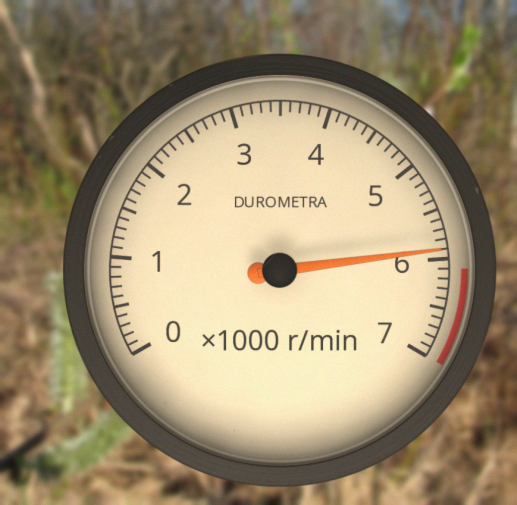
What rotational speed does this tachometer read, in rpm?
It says 5900 rpm
